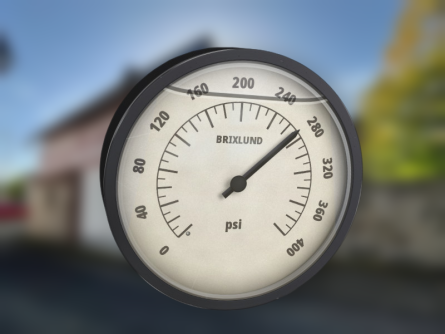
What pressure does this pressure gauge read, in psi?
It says 270 psi
